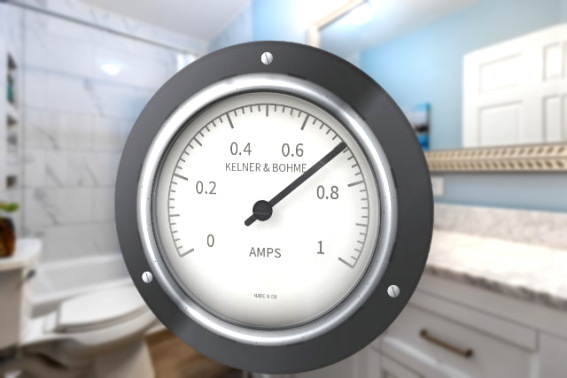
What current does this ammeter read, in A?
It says 0.71 A
